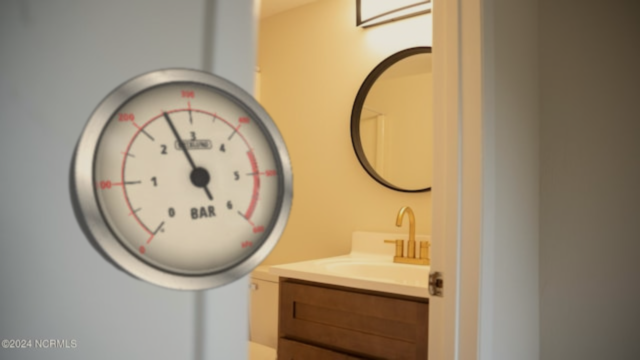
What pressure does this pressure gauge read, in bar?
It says 2.5 bar
